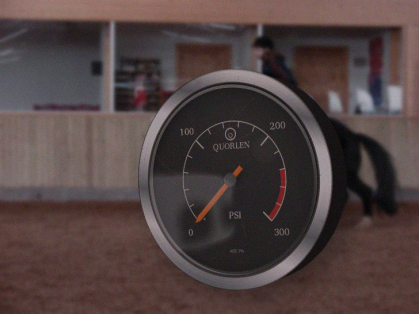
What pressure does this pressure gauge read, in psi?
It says 0 psi
